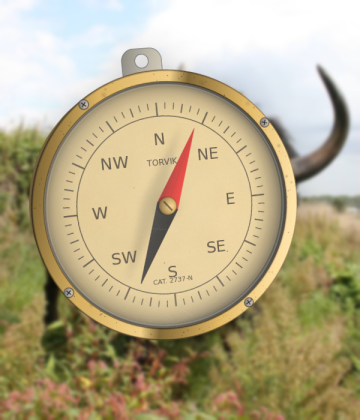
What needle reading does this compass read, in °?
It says 25 °
